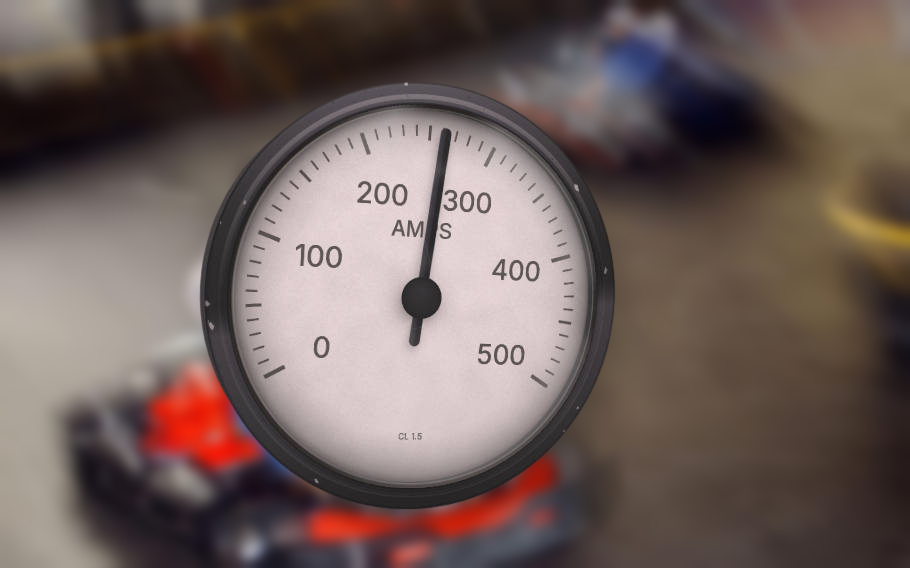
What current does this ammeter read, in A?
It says 260 A
